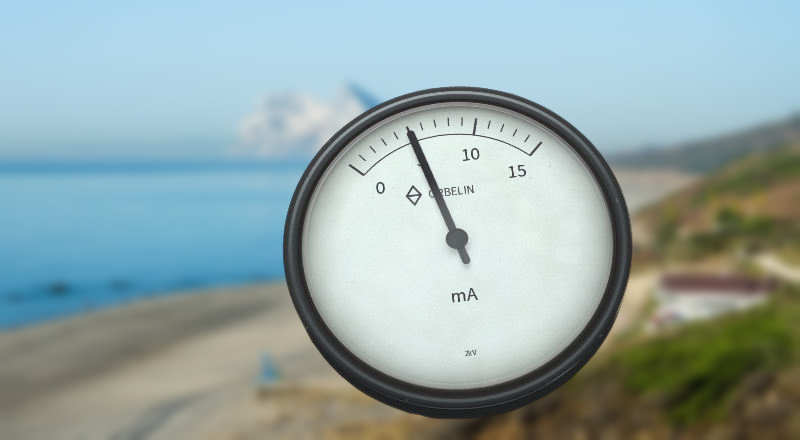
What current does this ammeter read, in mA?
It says 5 mA
